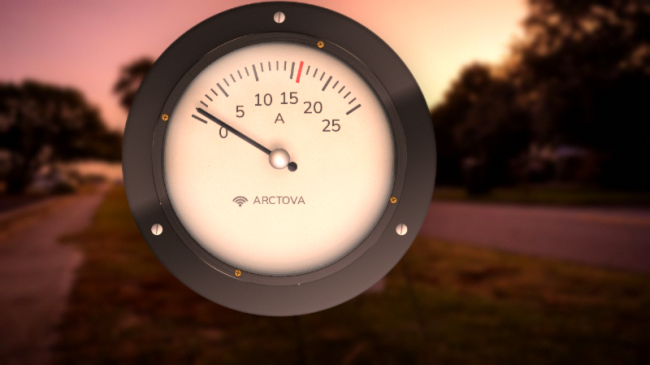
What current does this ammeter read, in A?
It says 1 A
